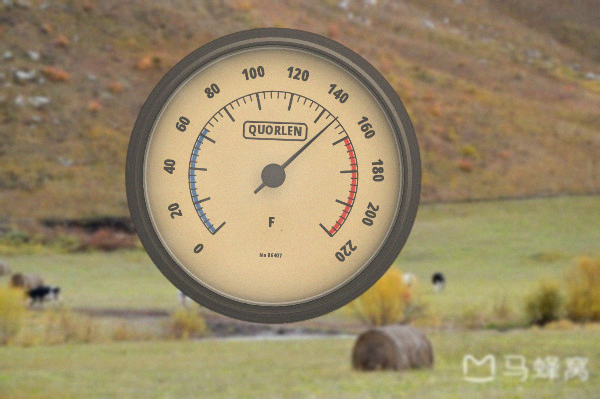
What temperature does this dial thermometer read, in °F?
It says 148 °F
